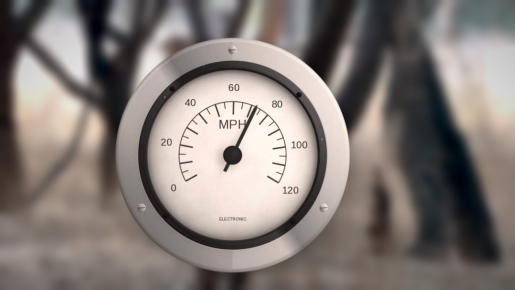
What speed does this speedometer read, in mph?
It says 72.5 mph
